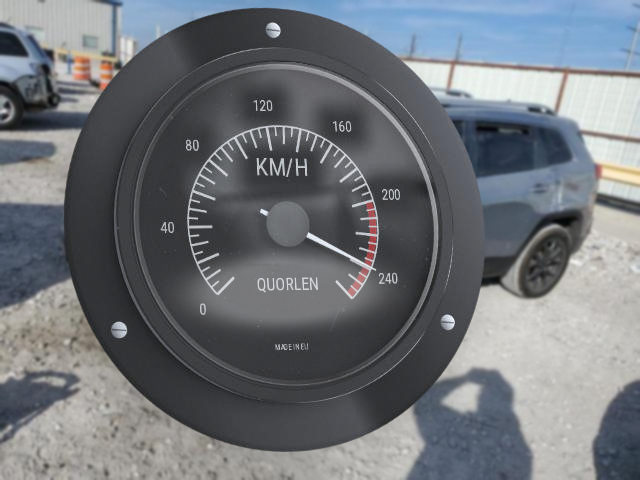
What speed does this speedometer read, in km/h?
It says 240 km/h
